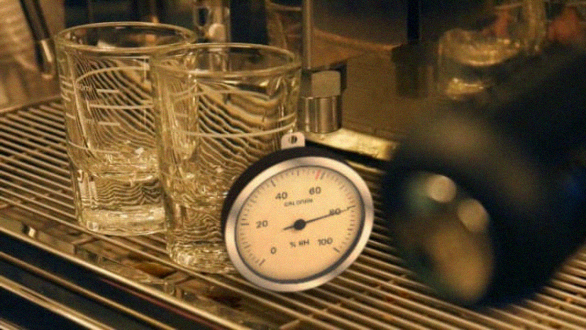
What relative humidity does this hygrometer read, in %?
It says 80 %
